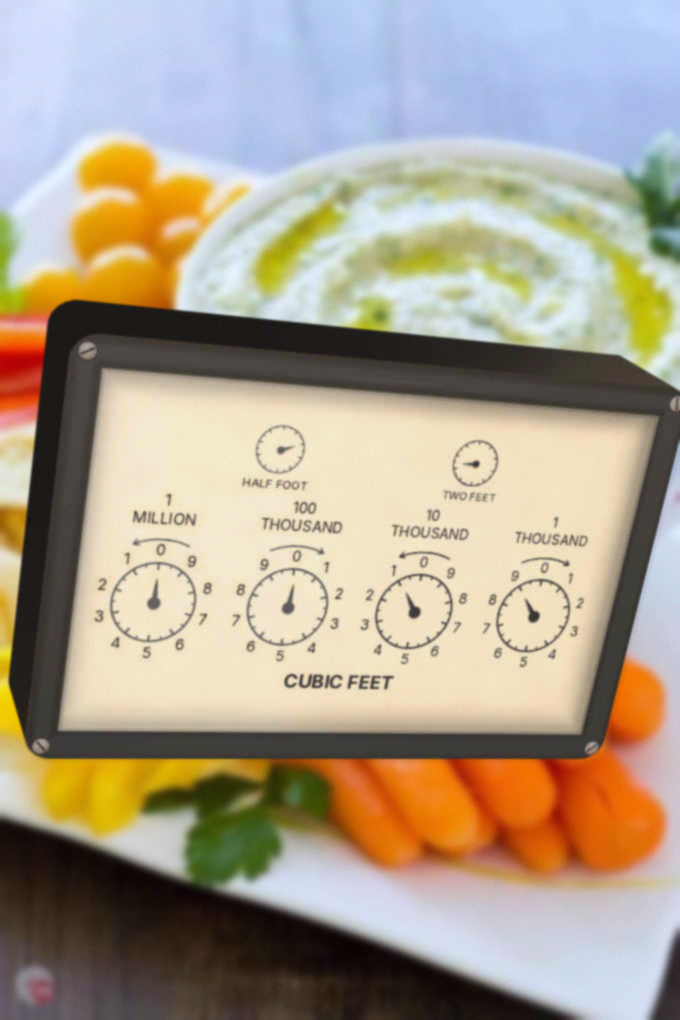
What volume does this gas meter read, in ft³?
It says 900 ft³
